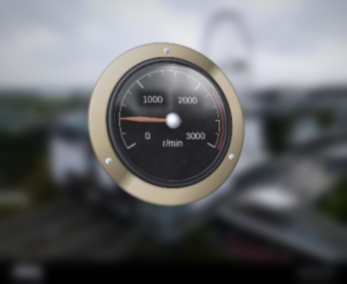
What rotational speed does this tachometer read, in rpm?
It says 400 rpm
